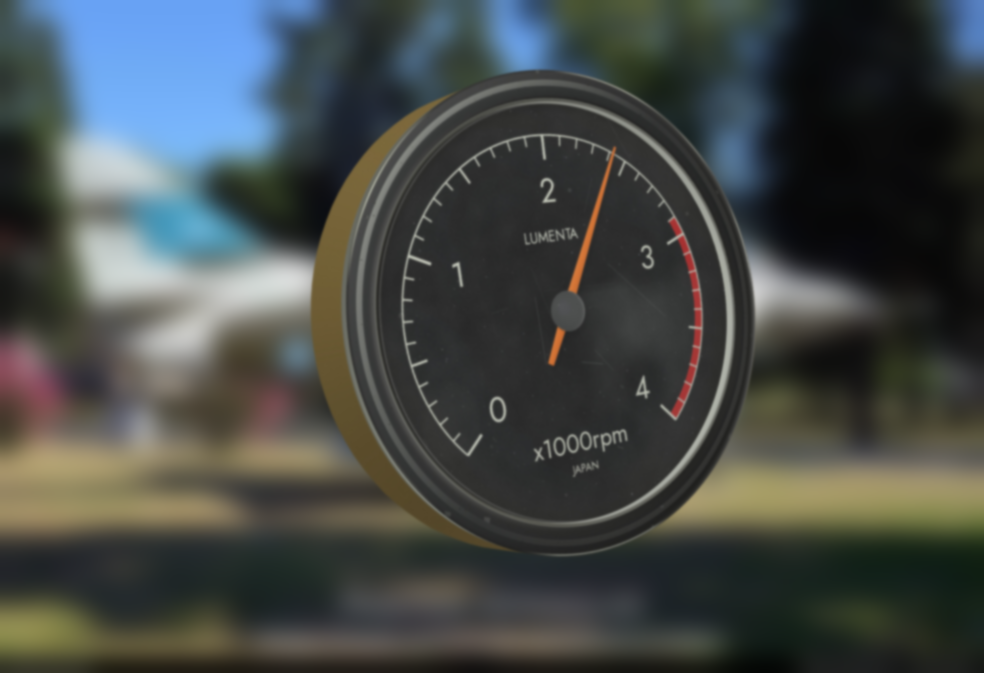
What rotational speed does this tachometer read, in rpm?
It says 2400 rpm
